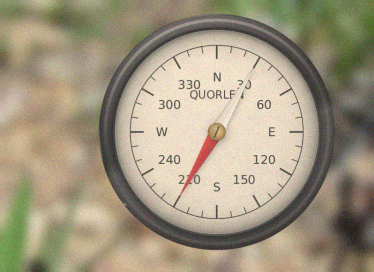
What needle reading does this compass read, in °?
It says 210 °
